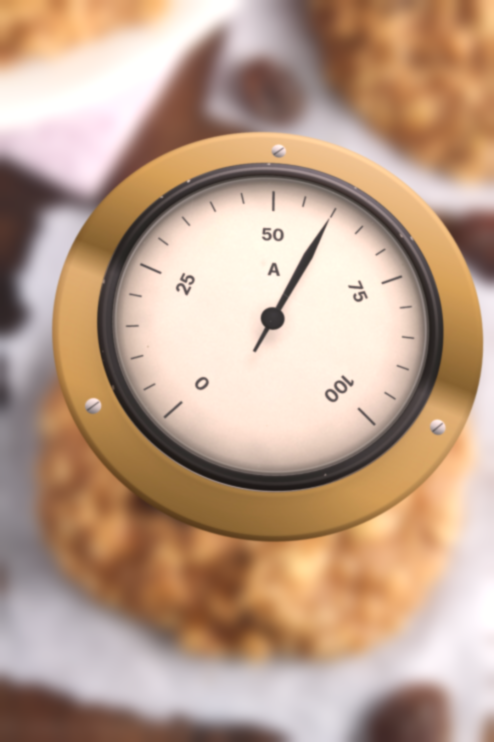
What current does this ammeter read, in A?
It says 60 A
